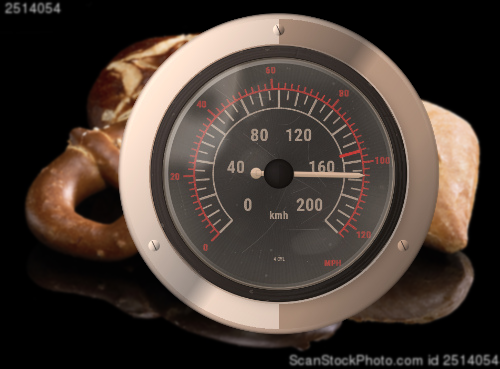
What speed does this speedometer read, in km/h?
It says 167.5 km/h
